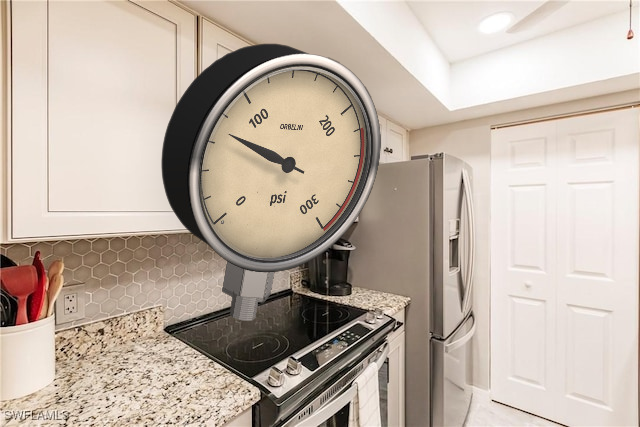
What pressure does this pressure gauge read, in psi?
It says 70 psi
